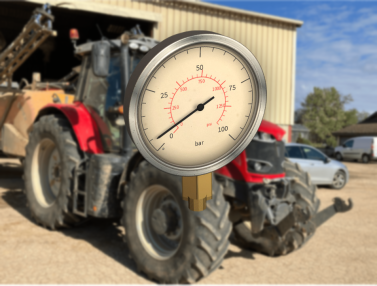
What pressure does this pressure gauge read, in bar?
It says 5 bar
